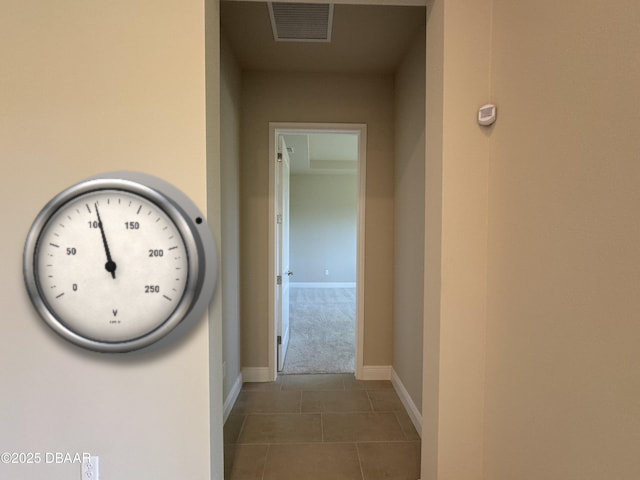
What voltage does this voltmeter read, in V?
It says 110 V
